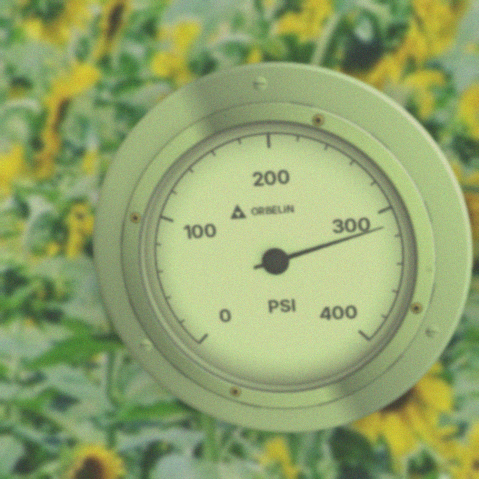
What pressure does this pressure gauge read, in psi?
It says 310 psi
